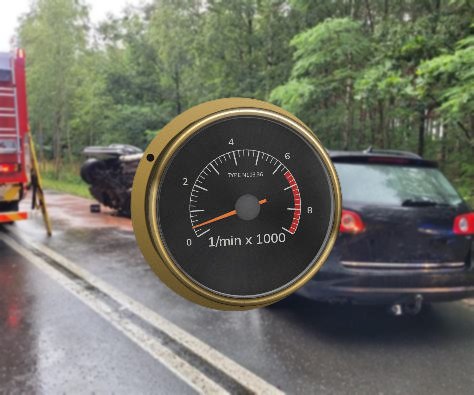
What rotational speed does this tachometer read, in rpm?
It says 400 rpm
